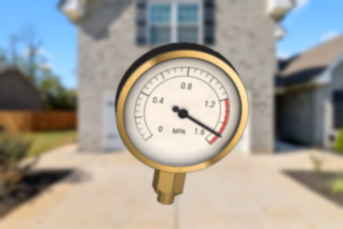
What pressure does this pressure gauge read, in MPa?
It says 1.5 MPa
